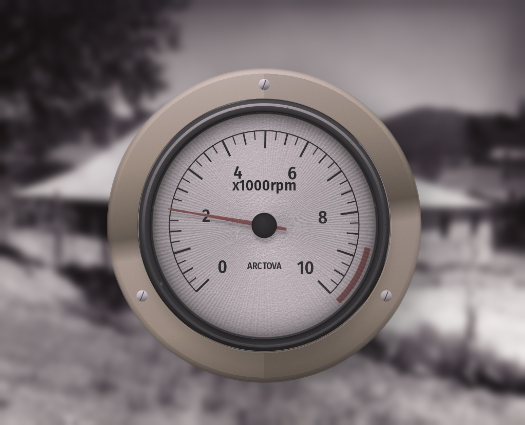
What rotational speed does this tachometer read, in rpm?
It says 2000 rpm
